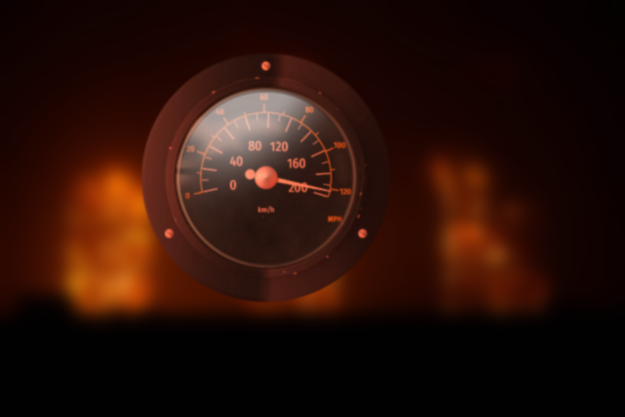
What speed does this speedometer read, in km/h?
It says 195 km/h
